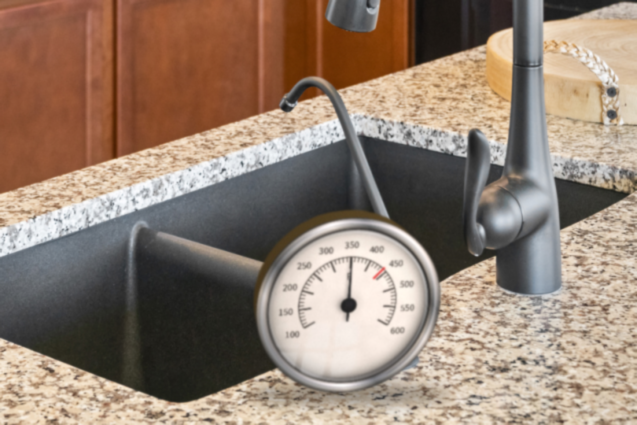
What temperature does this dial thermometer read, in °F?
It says 350 °F
